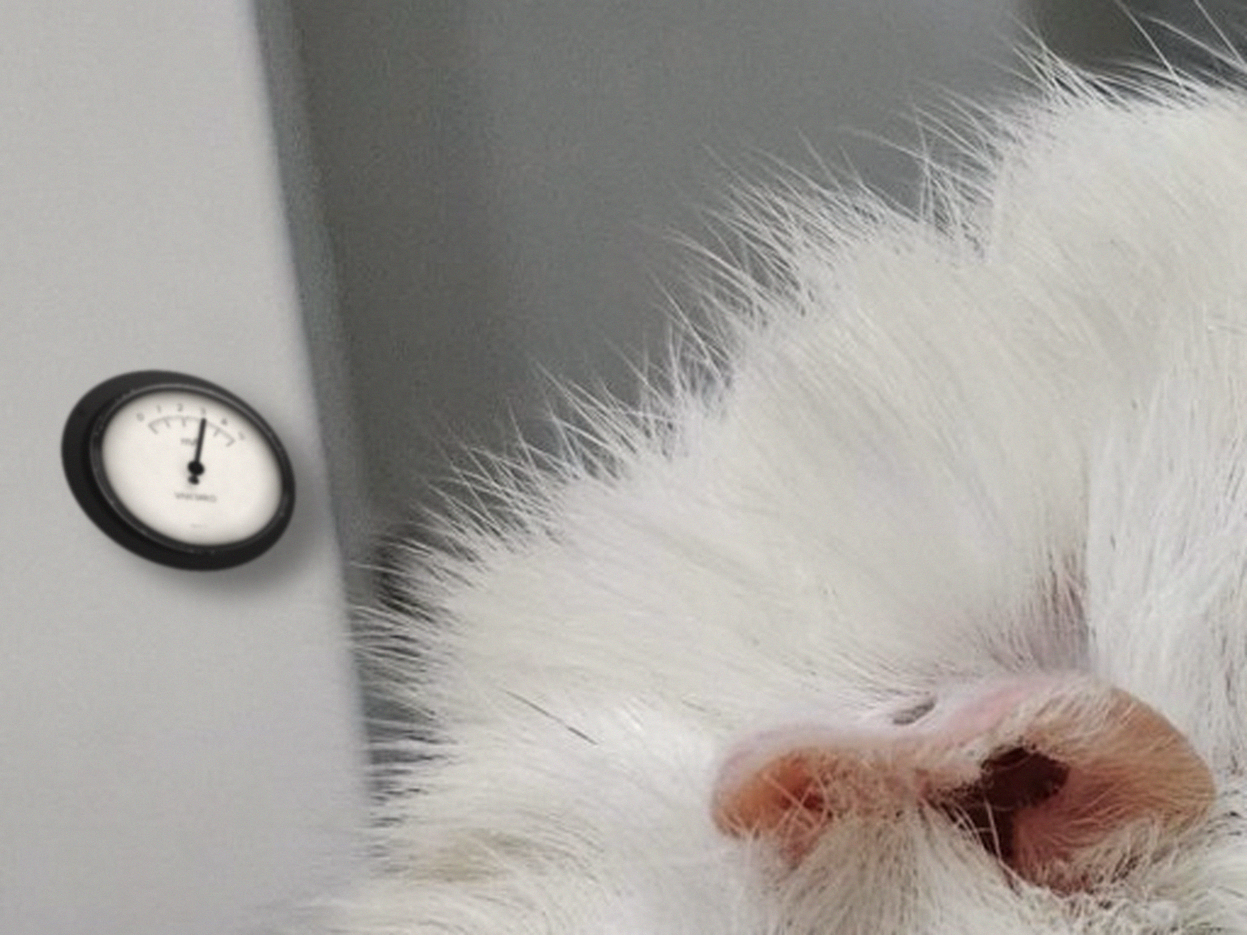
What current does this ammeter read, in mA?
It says 3 mA
